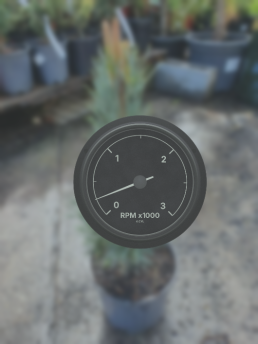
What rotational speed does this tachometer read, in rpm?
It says 250 rpm
